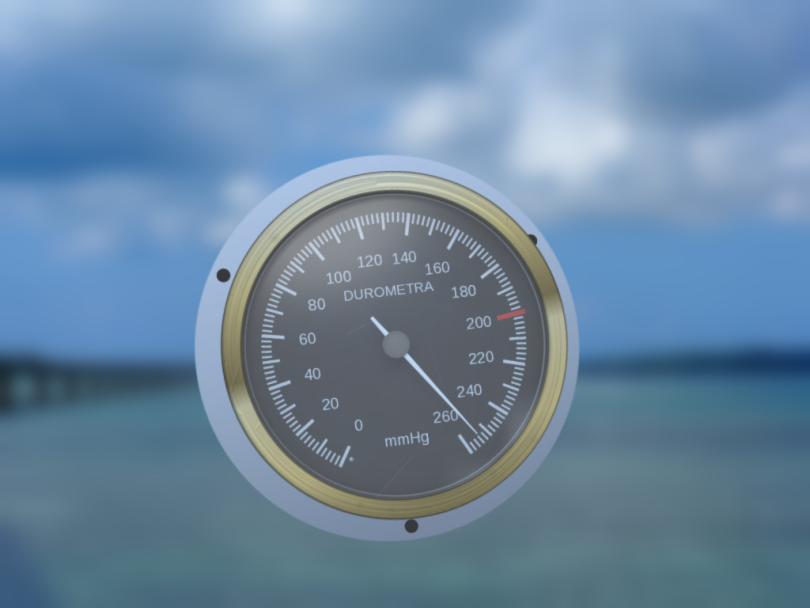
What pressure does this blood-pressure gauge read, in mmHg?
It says 254 mmHg
